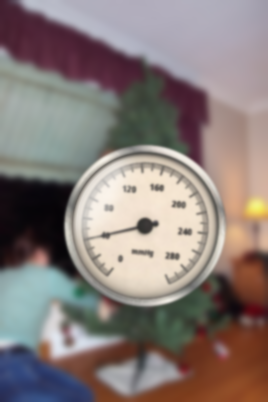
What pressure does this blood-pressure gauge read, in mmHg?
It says 40 mmHg
